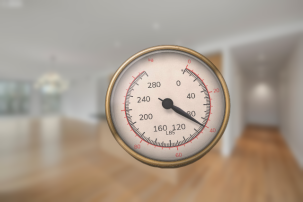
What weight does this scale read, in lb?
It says 90 lb
